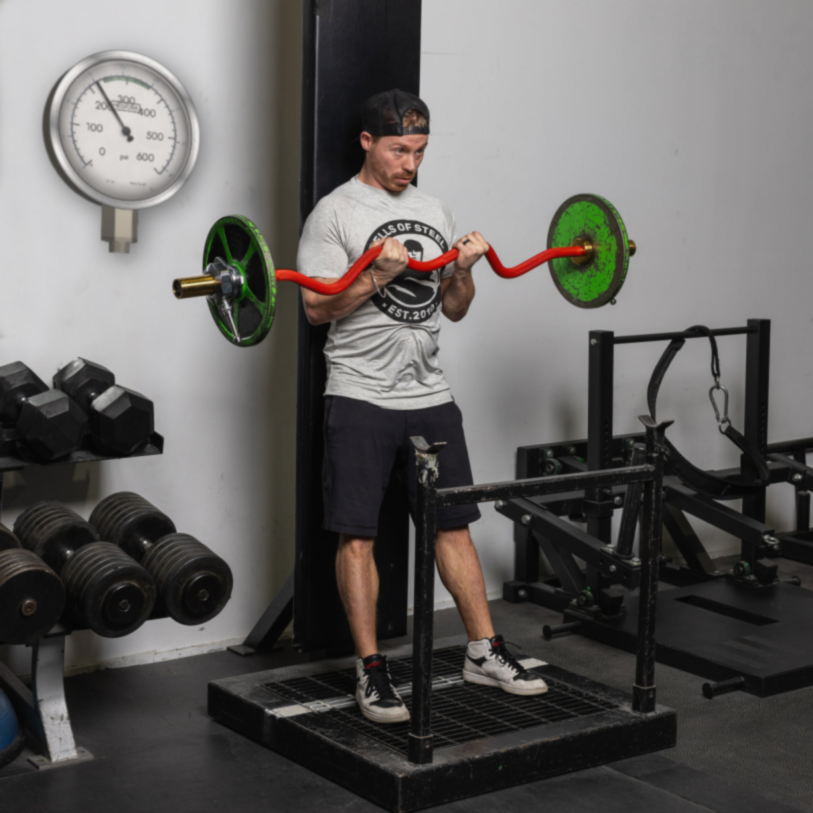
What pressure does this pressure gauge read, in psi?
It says 220 psi
